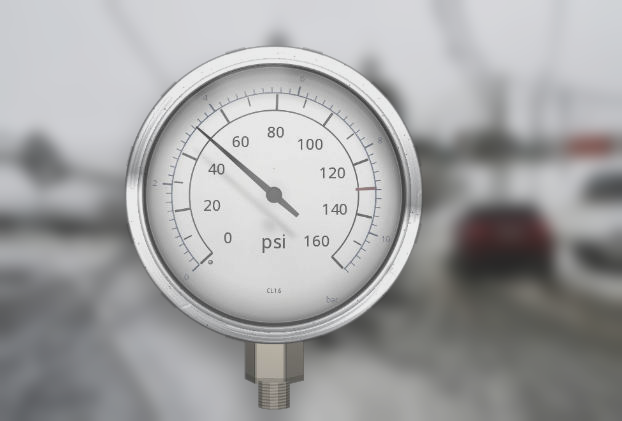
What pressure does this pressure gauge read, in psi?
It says 50 psi
